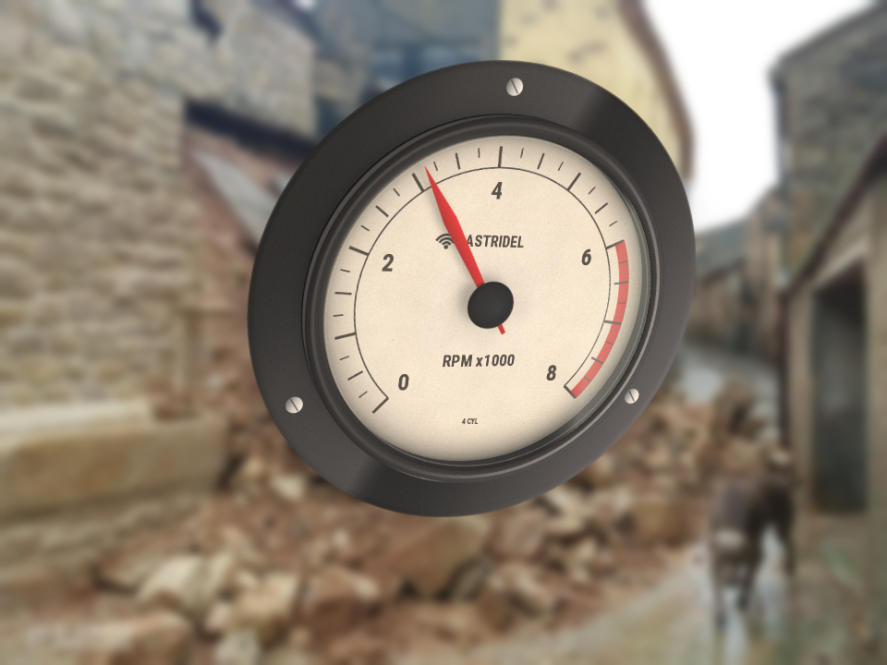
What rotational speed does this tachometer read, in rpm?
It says 3125 rpm
